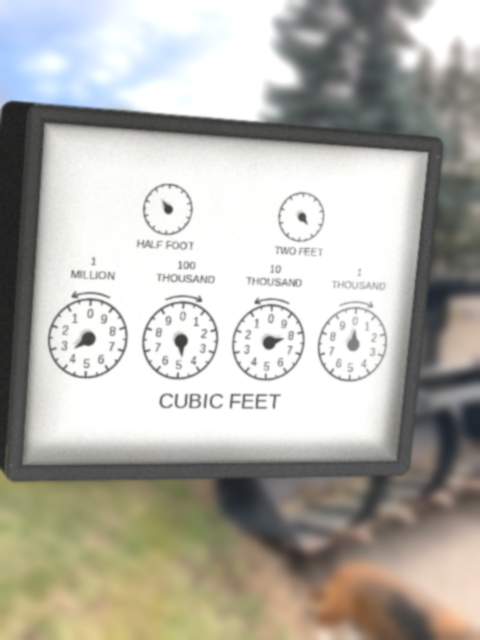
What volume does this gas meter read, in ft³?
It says 348000 ft³
